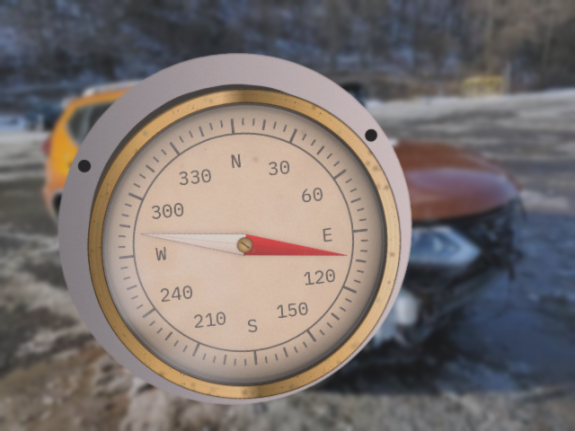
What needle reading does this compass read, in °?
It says 102.5 °
